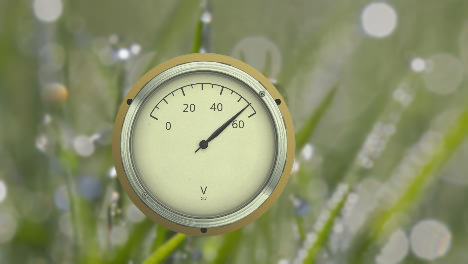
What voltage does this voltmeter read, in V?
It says 55 V
